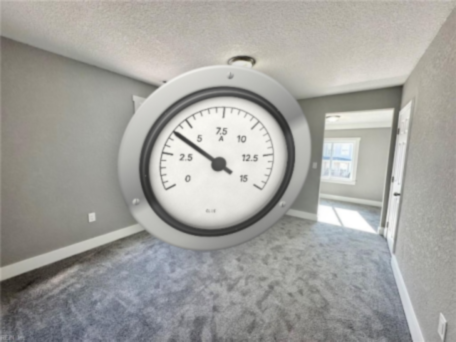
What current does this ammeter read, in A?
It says 4 A
